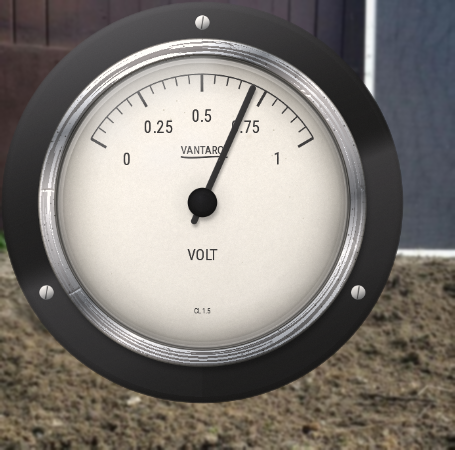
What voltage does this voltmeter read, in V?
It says 0.7 V
